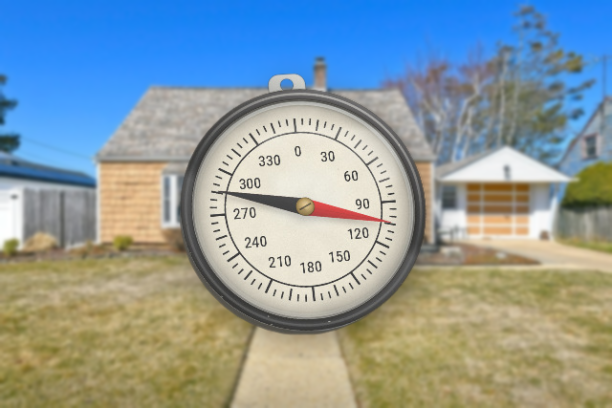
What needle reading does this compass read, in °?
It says 105 °
